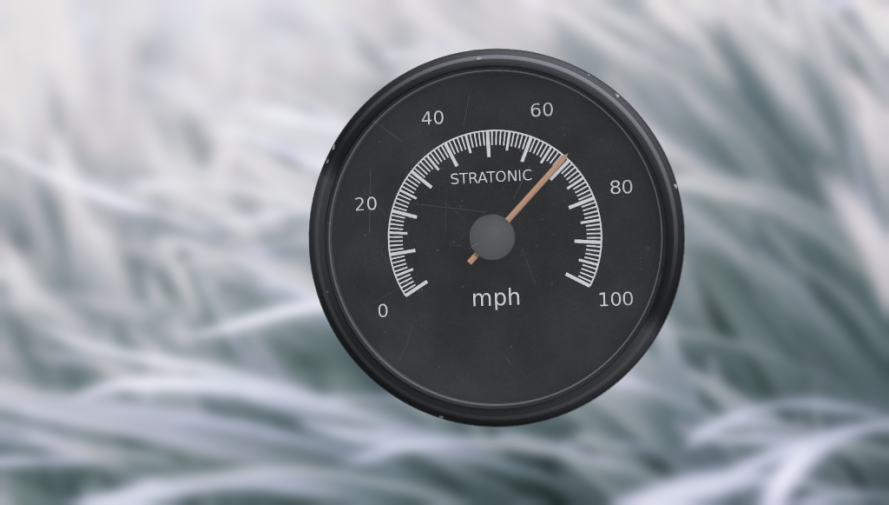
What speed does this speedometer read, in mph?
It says 69 mph
